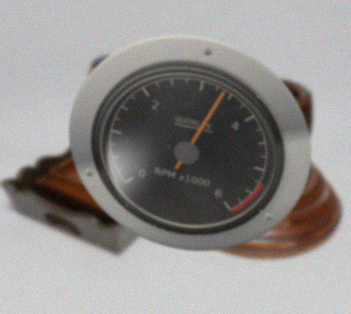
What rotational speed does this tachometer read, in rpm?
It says 3375 rpm
